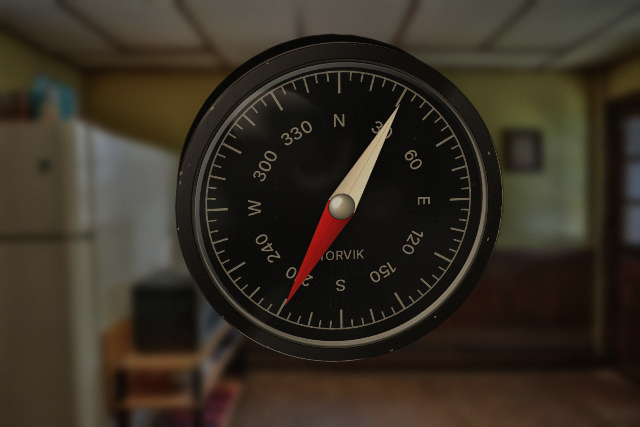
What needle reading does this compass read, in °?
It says 210 °
